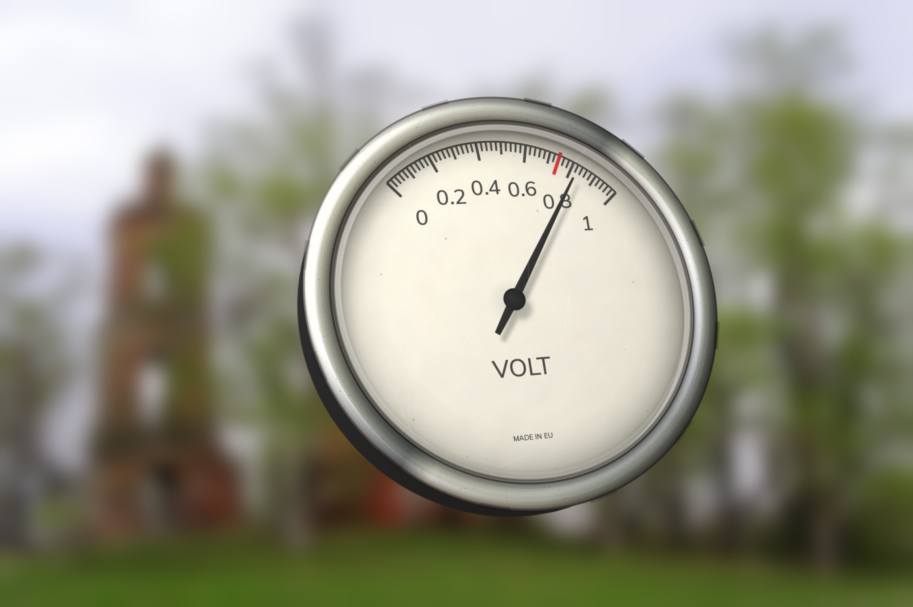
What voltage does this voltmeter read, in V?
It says 0.82 V
